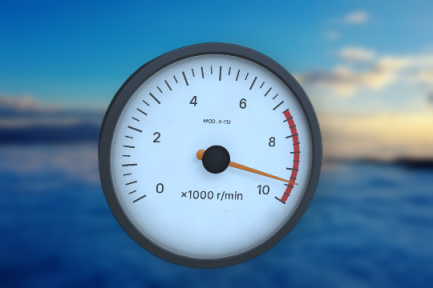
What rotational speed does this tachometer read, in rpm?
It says 9375 rpm
